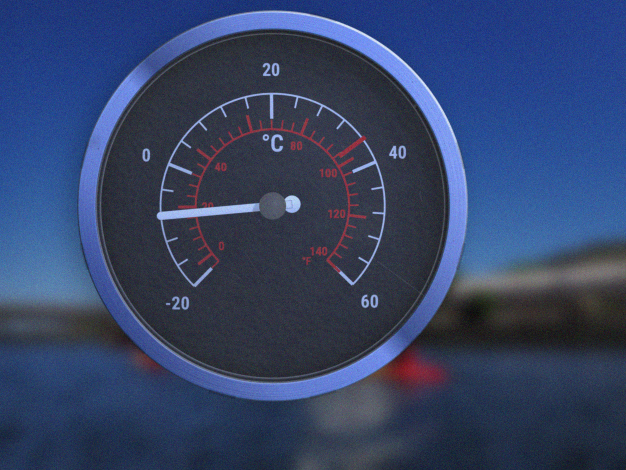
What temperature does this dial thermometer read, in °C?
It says -8 °C
